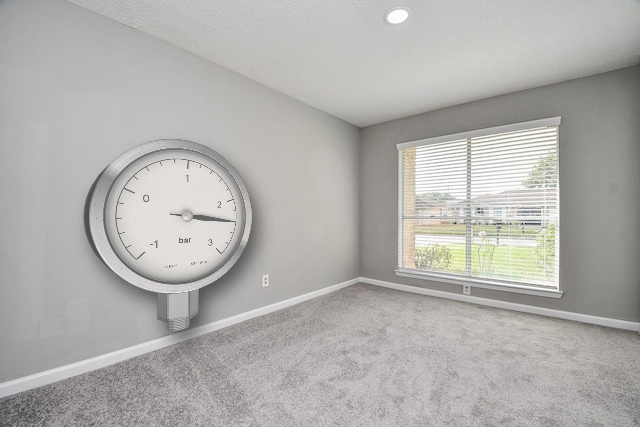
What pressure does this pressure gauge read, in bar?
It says 2.4 bar
